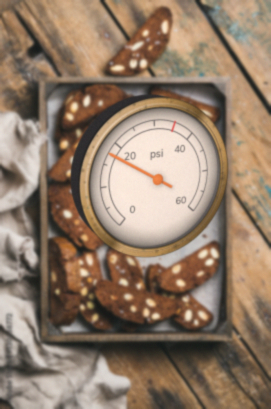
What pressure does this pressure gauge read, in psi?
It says 17.5 psi
